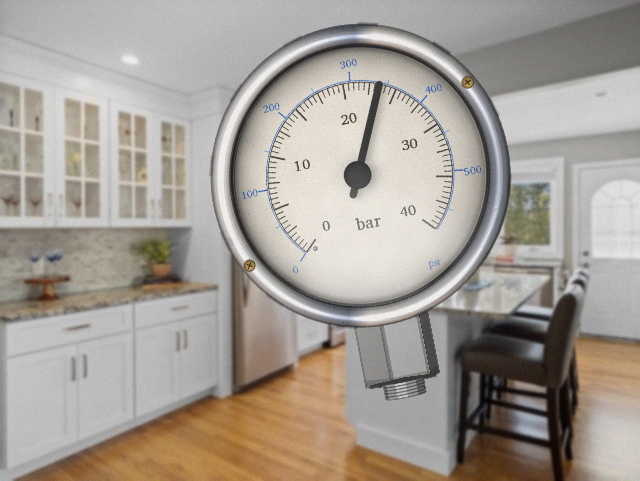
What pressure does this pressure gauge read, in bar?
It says 23.5 bar
